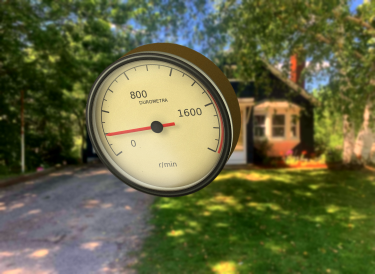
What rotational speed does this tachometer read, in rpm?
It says 200 rpm
